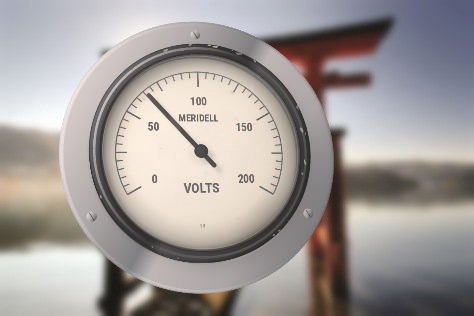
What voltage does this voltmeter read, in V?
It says 65 V
